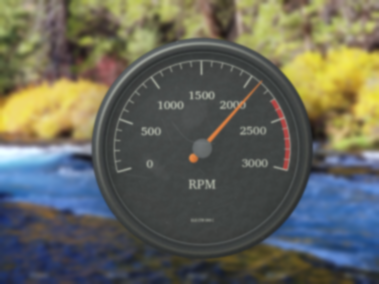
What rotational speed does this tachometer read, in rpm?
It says 2100 rpm
